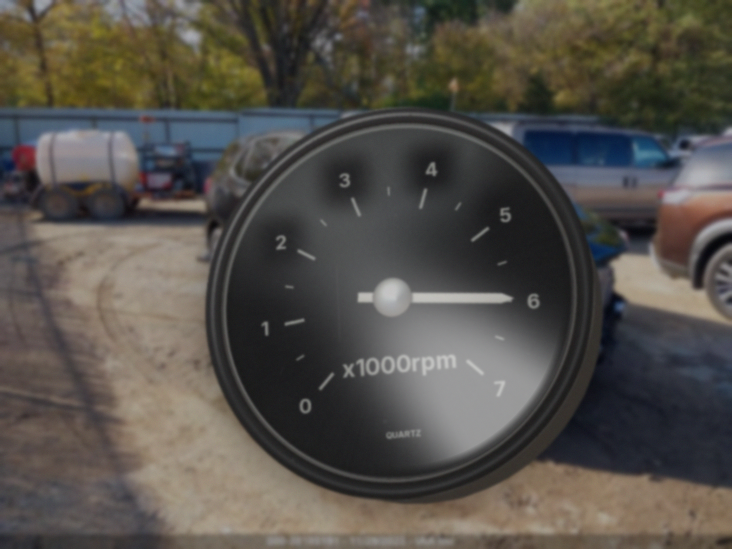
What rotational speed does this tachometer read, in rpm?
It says 6000 rpm
